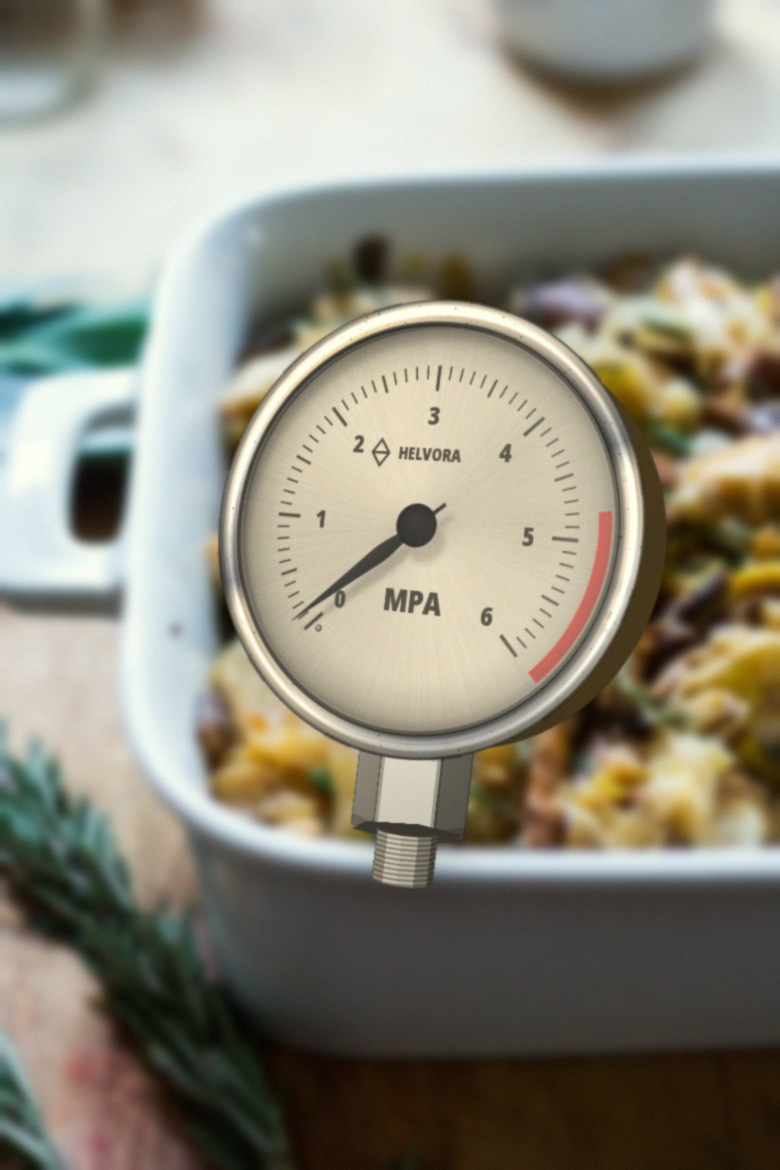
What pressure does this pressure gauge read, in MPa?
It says 0.1 MPa
